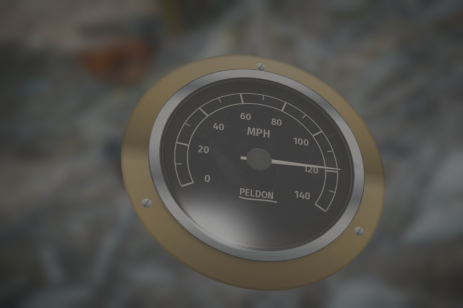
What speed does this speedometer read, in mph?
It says 120 mph
